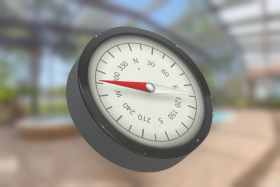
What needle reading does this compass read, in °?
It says 285 °
